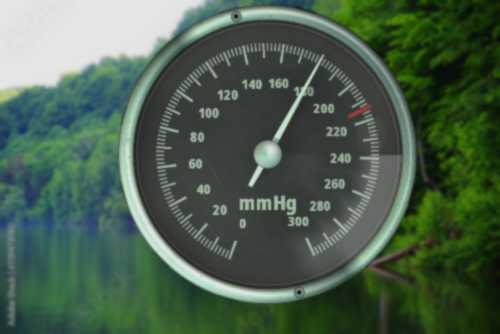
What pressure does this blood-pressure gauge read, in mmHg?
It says 180 mmHg
